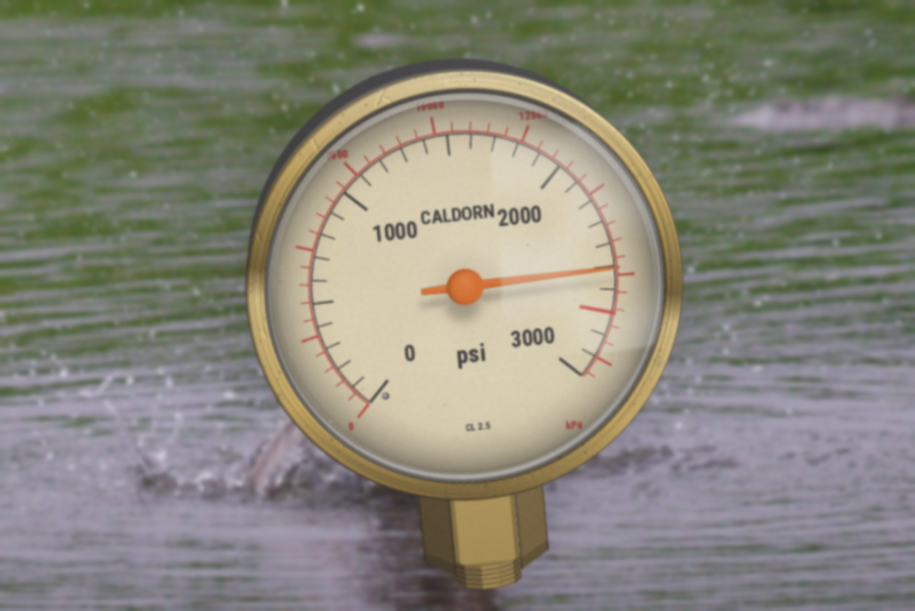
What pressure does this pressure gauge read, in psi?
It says 2500 psi
